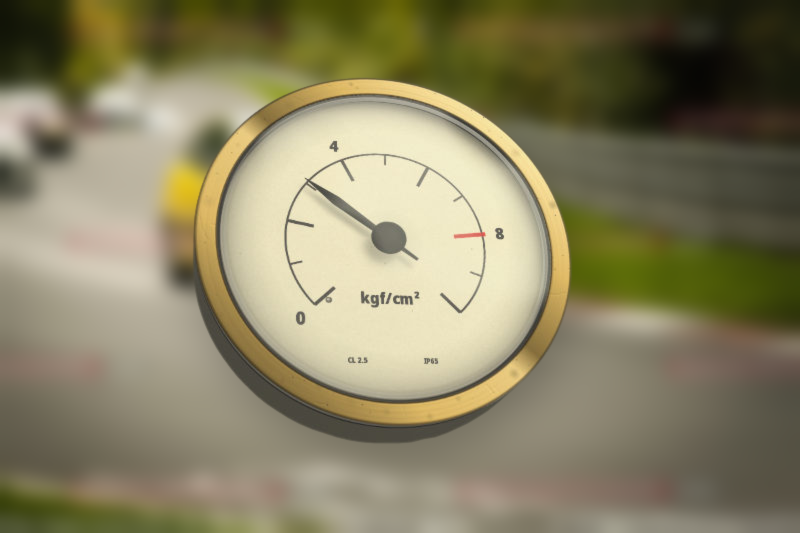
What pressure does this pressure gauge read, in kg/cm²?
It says 3 kg/cm²
